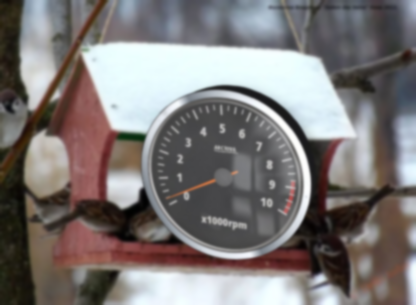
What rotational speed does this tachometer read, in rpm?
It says 250 rpm
